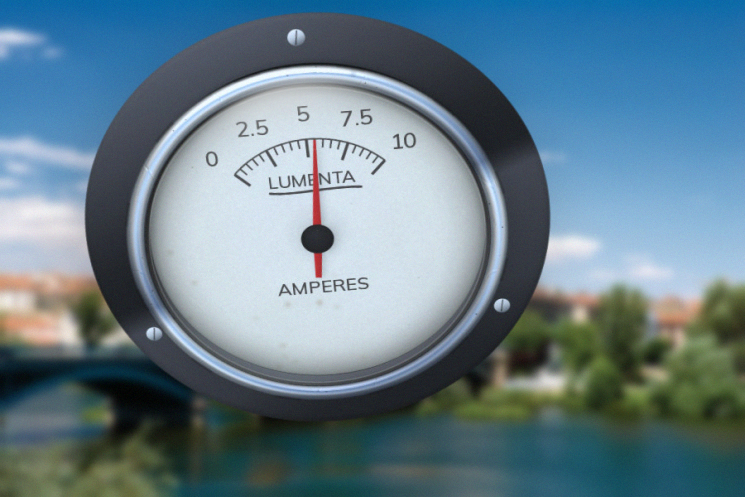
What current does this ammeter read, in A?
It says 5.5 A
